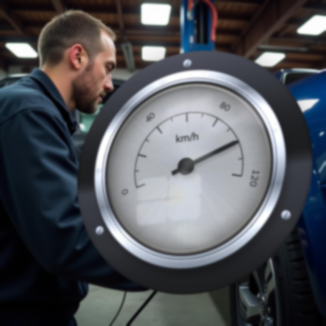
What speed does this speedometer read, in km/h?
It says 100 km/h
